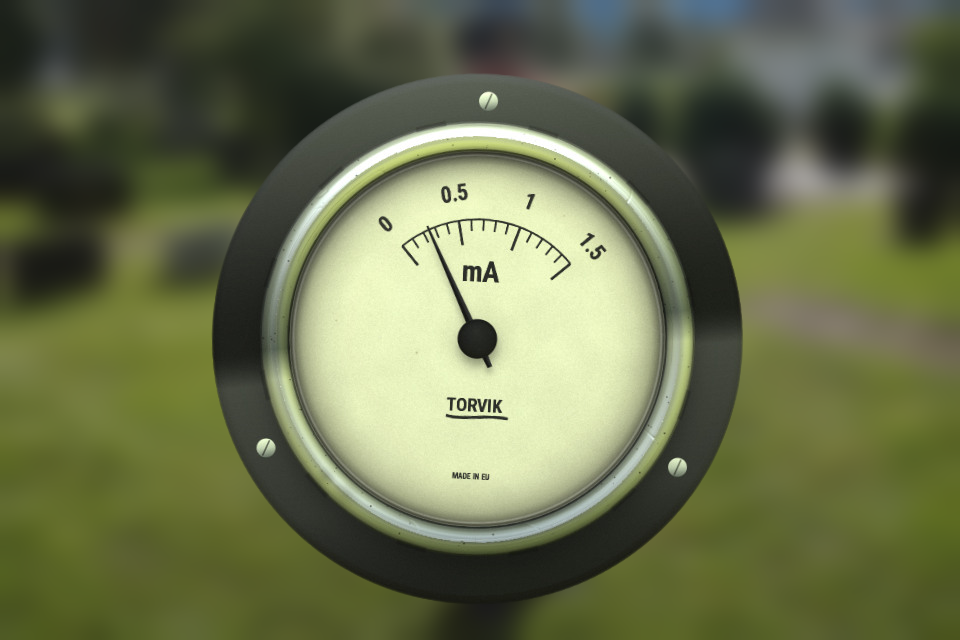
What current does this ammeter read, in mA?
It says 0.25 mA
